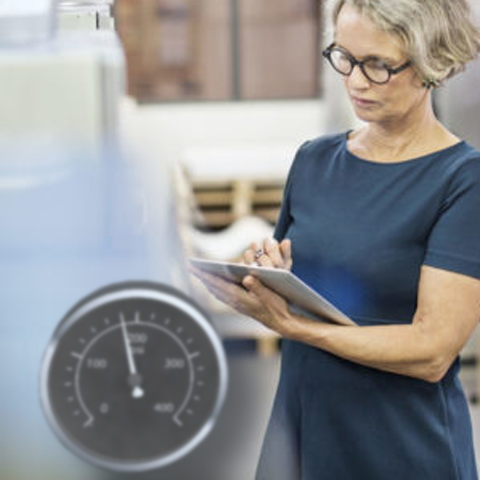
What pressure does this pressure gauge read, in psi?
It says 180 psi
